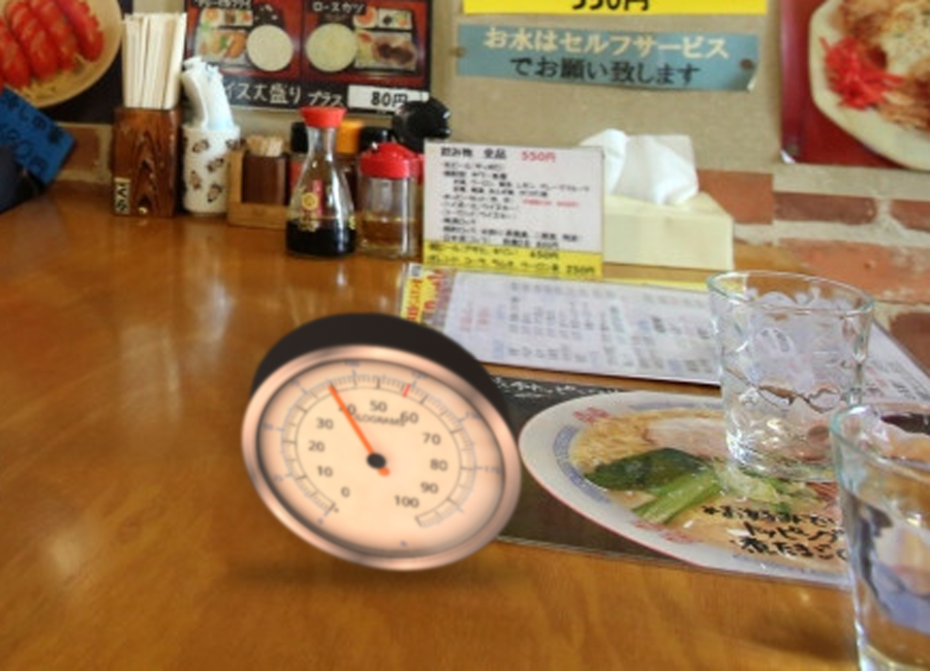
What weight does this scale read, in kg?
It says 40 kg
